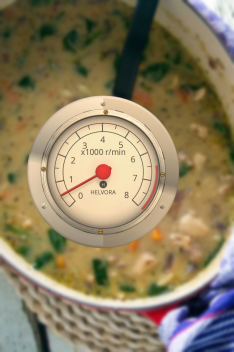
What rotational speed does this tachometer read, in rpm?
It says 500 rpm
